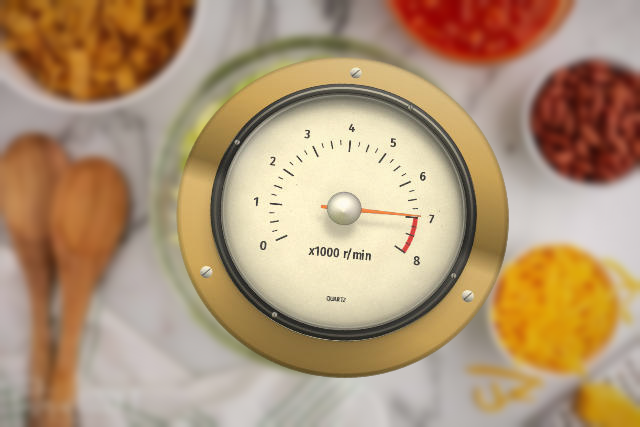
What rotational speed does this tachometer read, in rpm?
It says 7000 rpm
